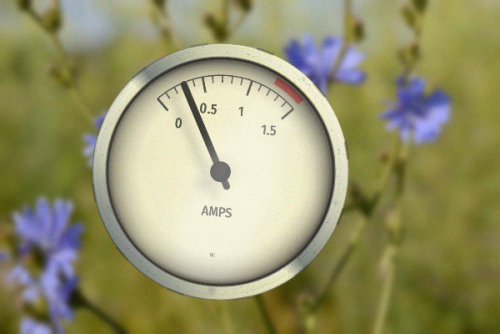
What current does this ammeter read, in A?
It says 0.3 A
